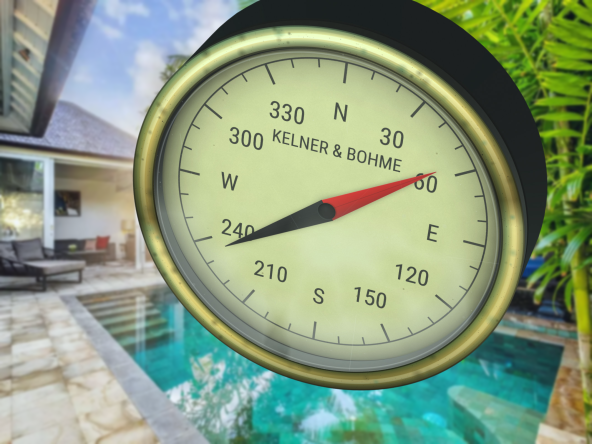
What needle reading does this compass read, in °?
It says 55 °
